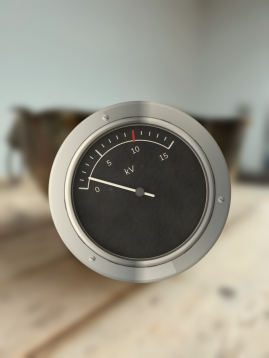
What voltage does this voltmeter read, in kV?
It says 1.5 kV
